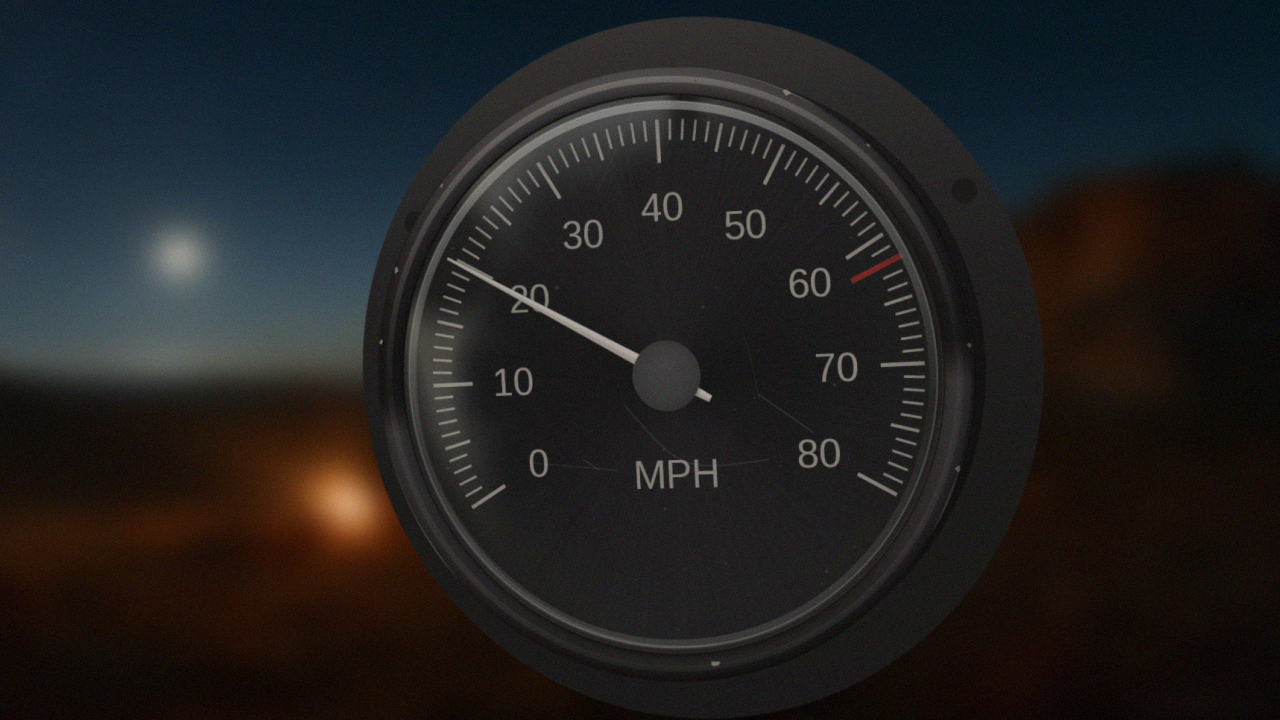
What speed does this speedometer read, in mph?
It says 20 mph
